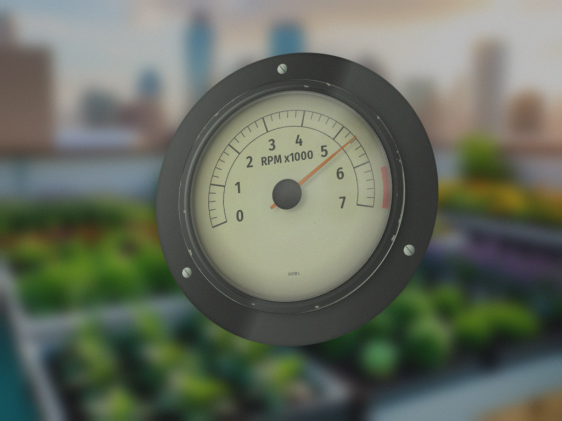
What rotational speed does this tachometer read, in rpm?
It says 5400 rpm
